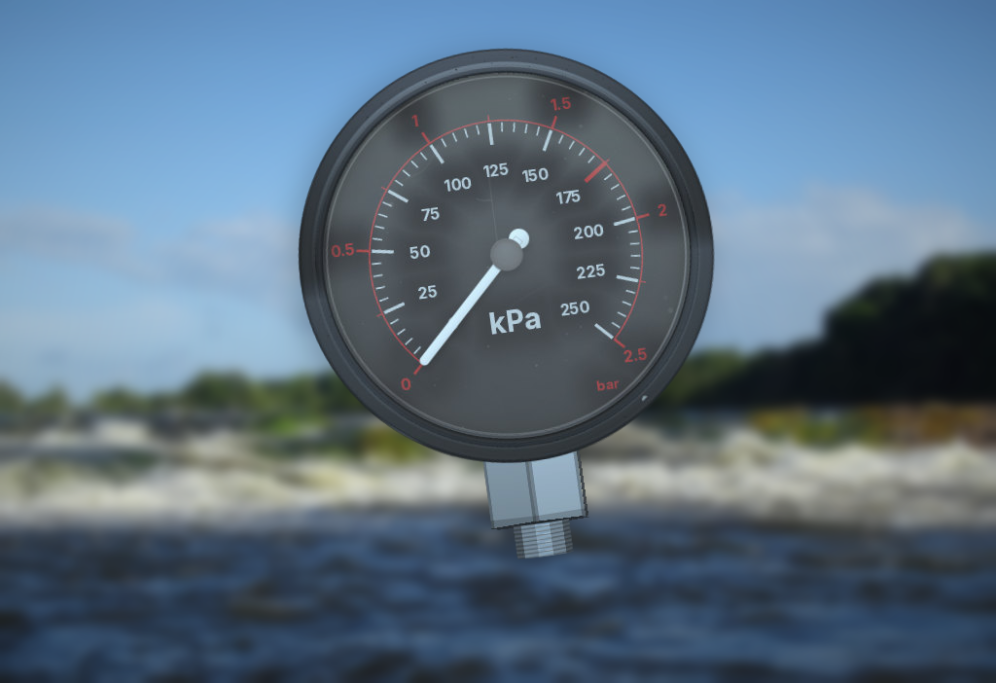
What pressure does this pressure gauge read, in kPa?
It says 0 kPa
